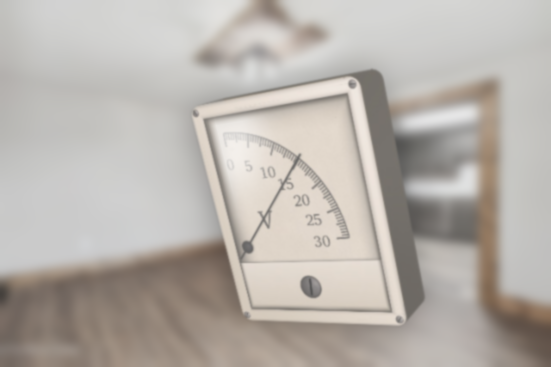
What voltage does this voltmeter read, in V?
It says 15 V
